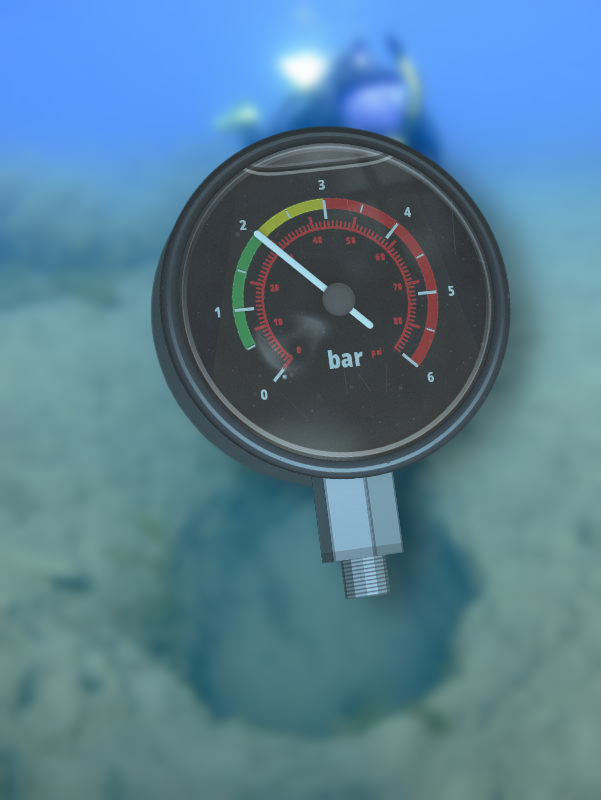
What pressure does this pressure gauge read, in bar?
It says 2 bar
